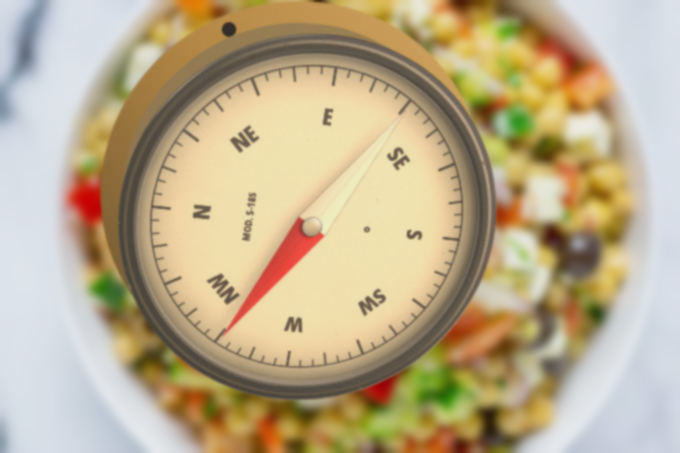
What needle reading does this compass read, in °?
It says 300 °
